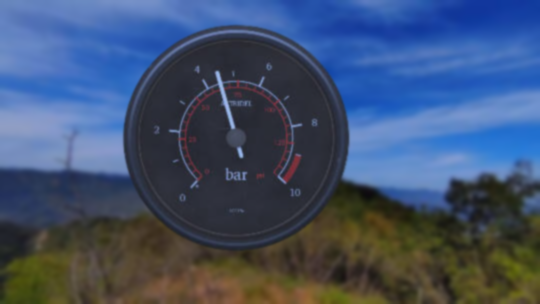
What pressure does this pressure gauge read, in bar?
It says 4.5 bar
